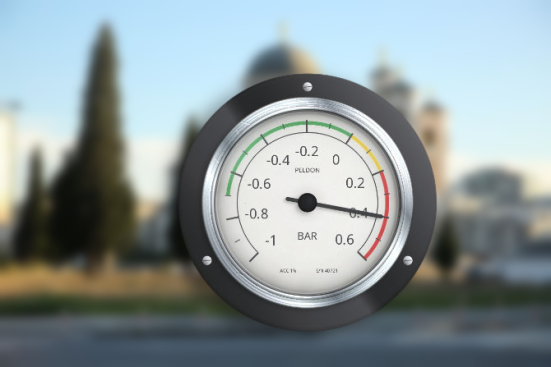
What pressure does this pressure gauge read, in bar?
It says 0.4 bar
